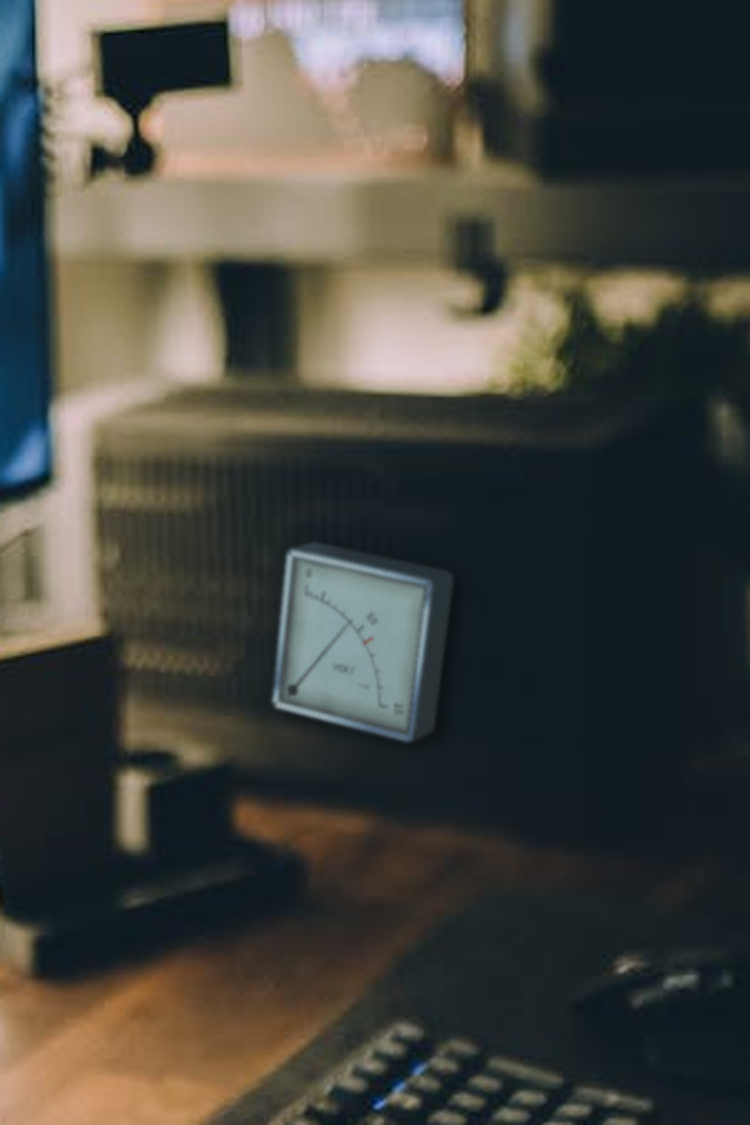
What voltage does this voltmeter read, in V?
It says 9 V
